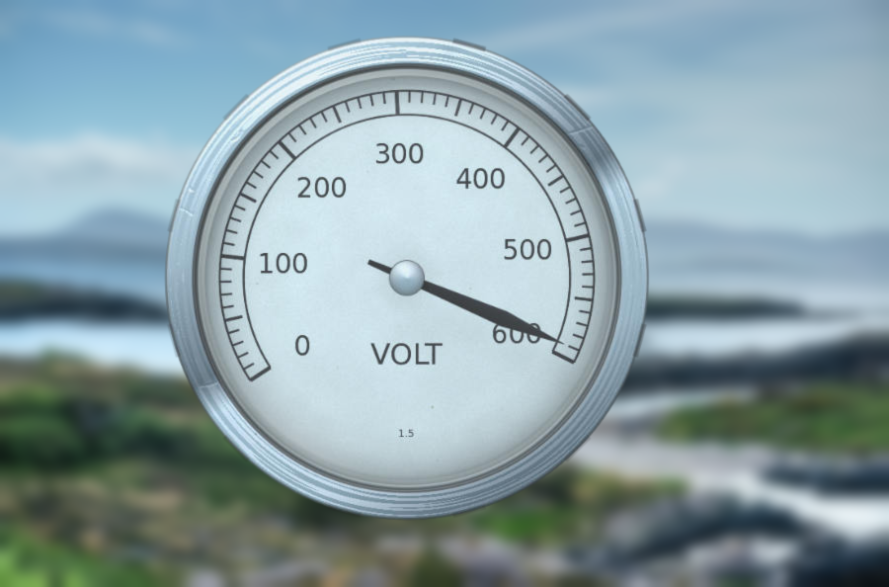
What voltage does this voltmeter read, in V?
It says 590 V
